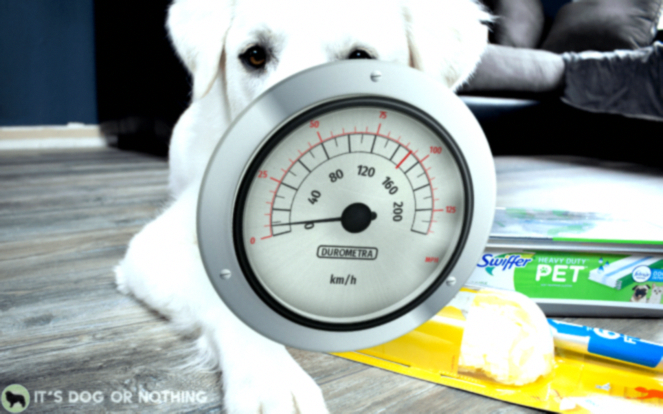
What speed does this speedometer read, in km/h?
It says 10 km/h
